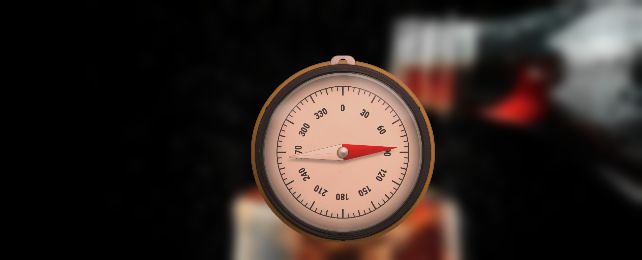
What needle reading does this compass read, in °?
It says 85 °
